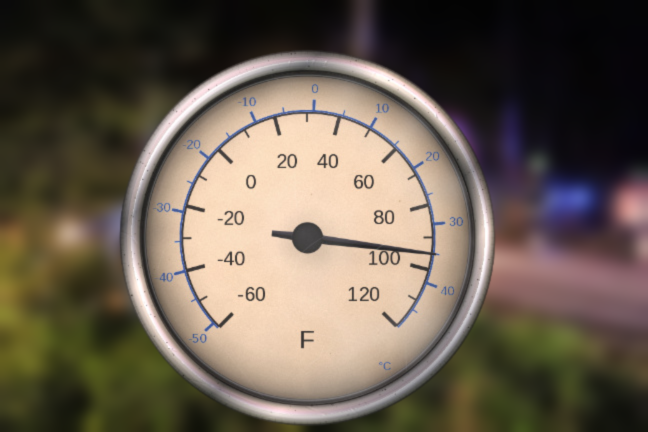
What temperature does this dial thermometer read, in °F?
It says 95 °F
